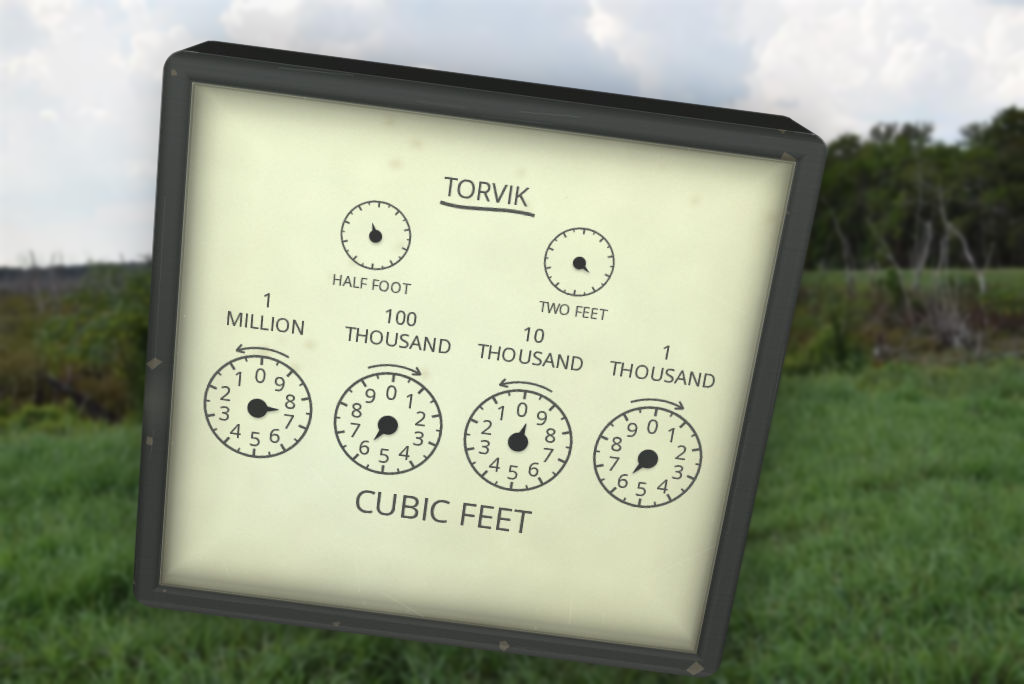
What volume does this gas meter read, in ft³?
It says 759600 ft³
